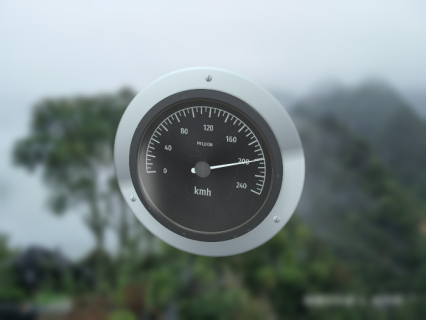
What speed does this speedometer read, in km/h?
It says 200 km/h
